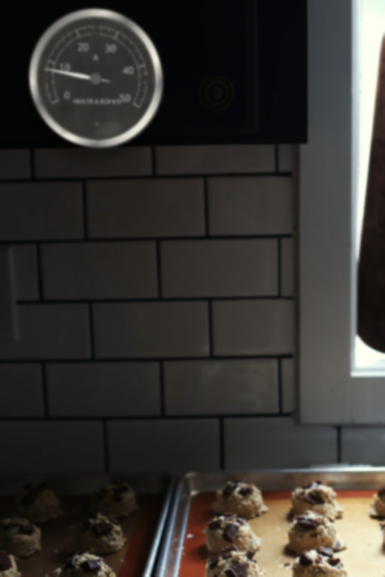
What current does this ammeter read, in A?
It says 8 A
